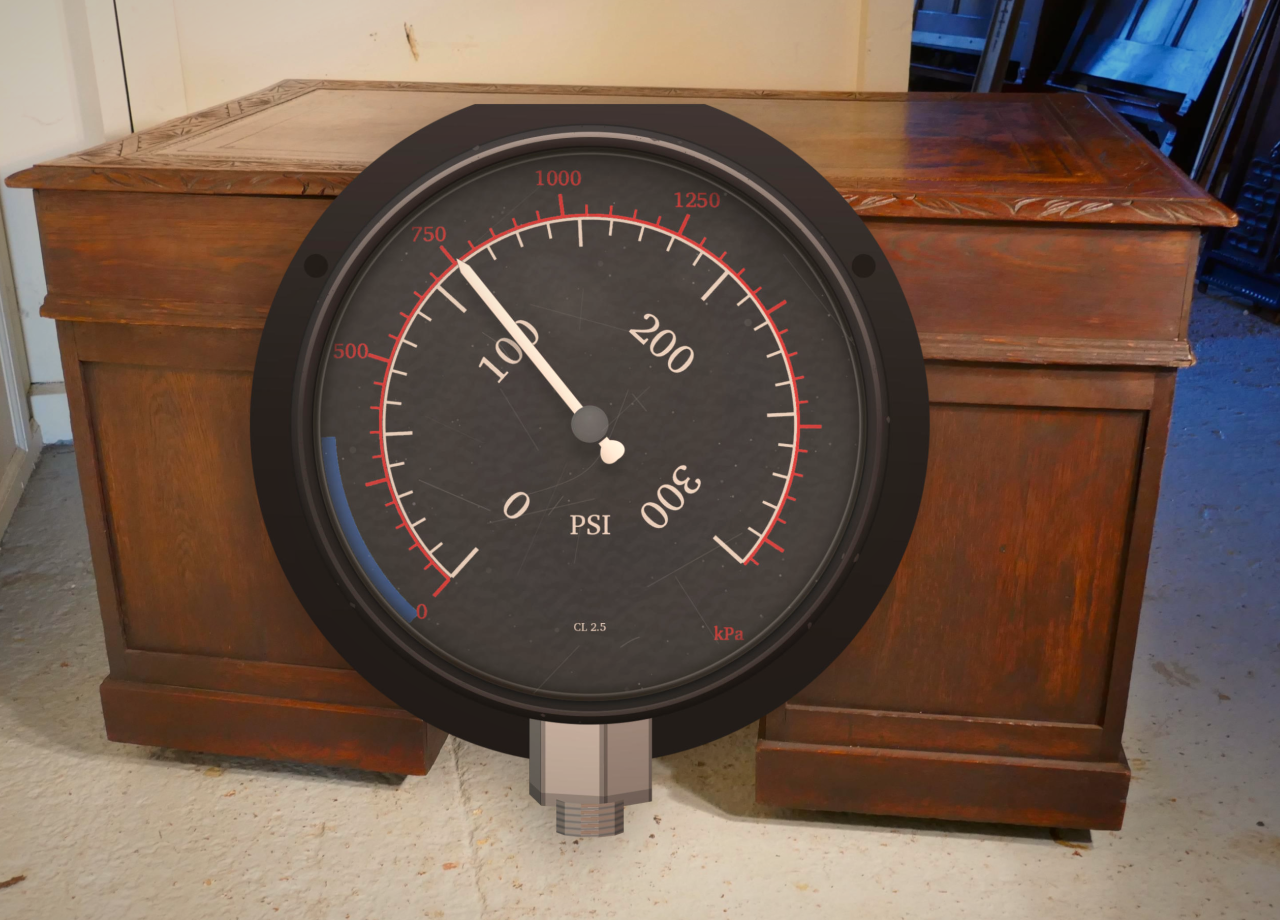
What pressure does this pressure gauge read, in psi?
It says 110 psi
